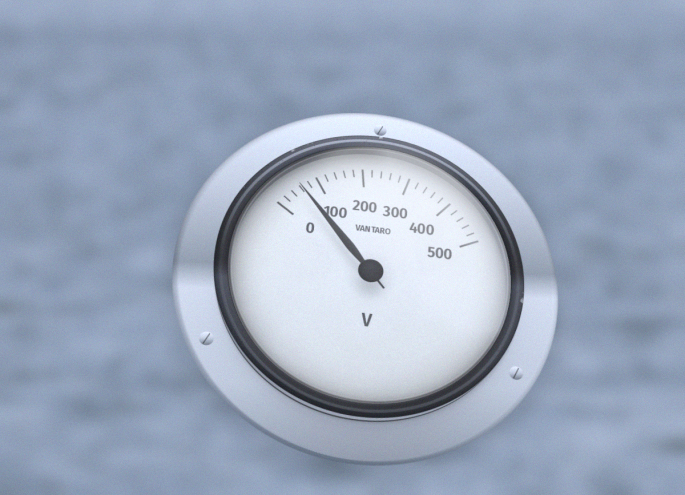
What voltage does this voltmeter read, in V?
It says 60 V
